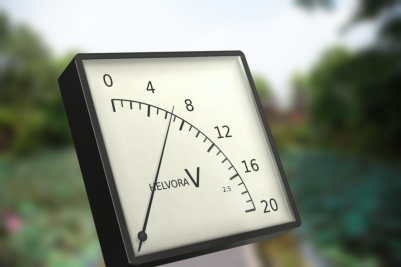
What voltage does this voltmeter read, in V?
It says 6.5 V
